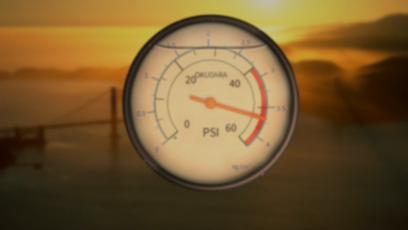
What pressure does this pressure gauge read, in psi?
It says 52.5 psi
